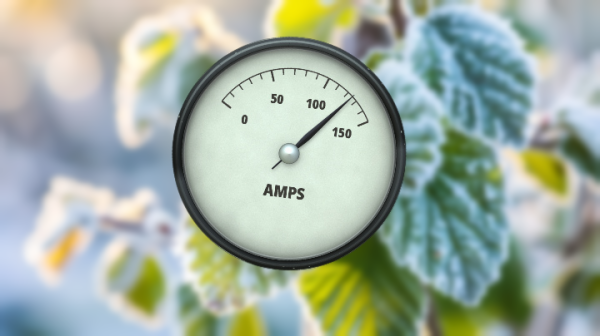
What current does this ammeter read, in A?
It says 125 A
